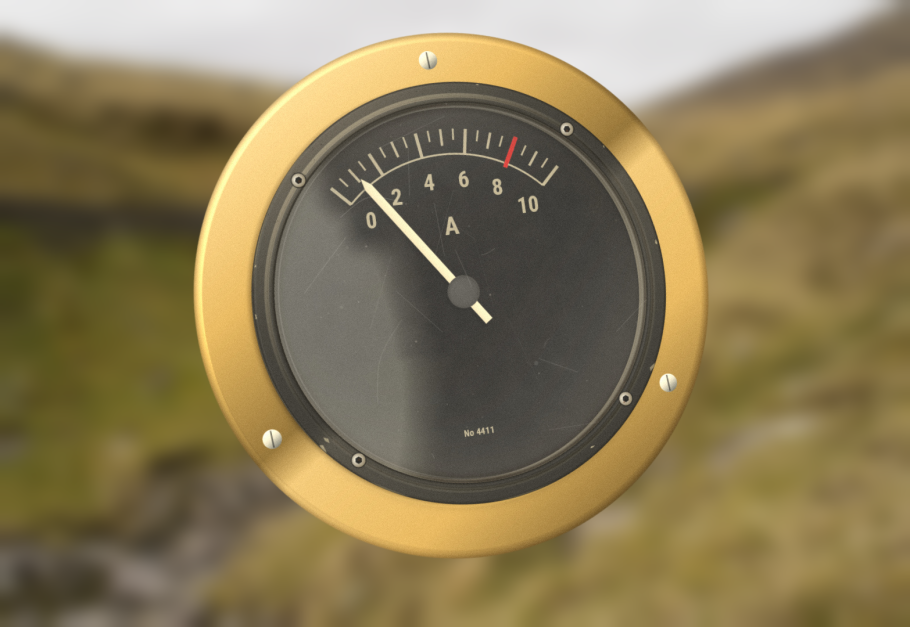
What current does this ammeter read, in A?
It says 1 A
